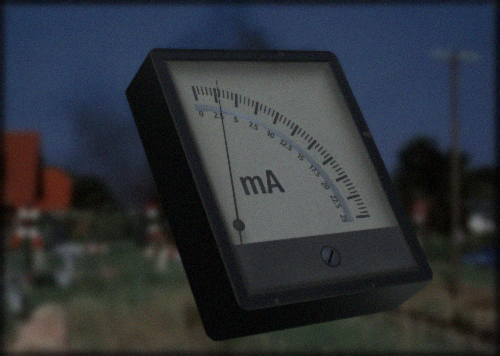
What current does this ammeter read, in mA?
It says 2.5 mA
